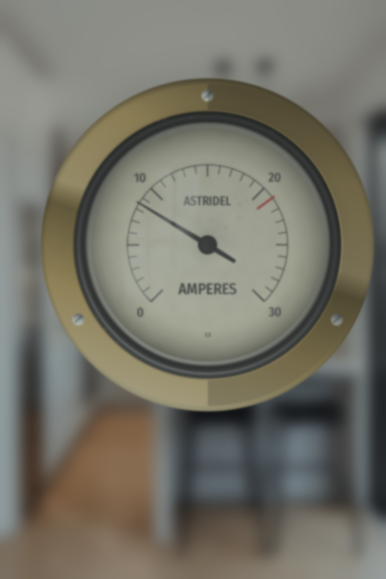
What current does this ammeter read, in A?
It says 8.5 A
